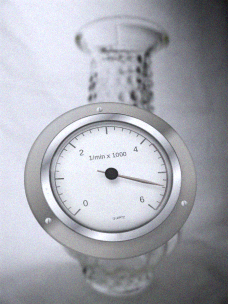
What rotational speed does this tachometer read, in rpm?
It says 5400 rpm
